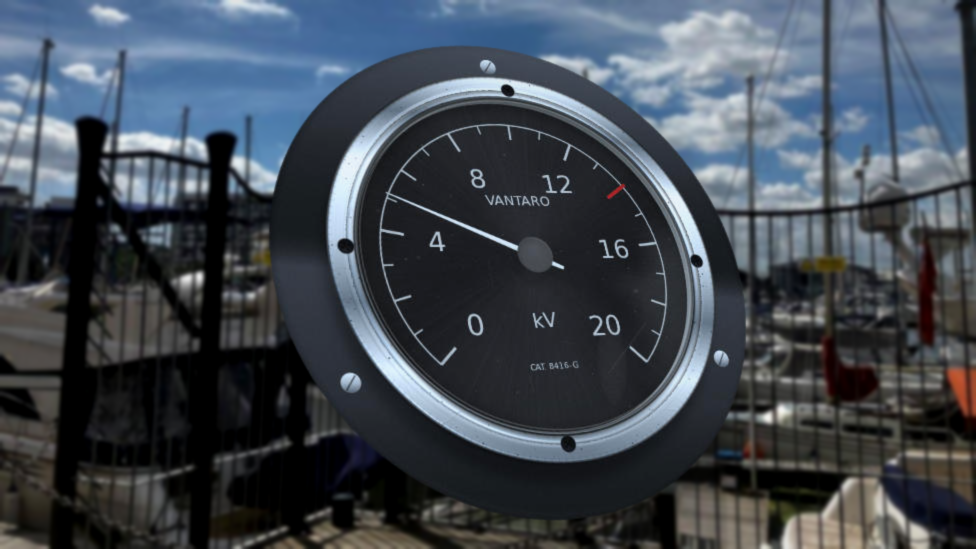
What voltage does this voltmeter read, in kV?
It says 5 kV
